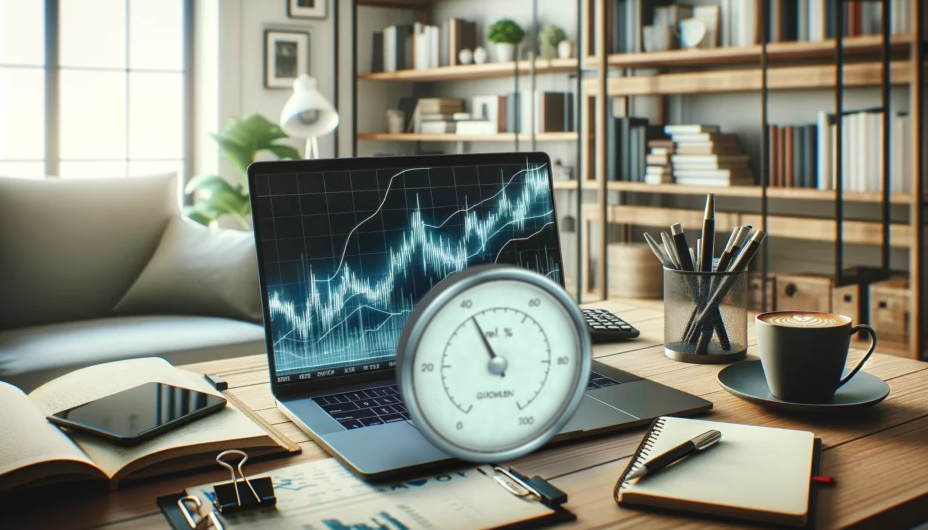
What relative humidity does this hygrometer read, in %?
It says 40 %
